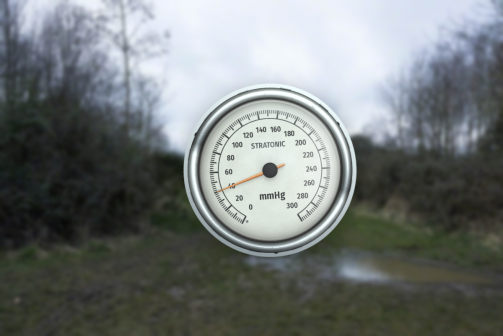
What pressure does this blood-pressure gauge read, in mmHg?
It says 40 mmHg
